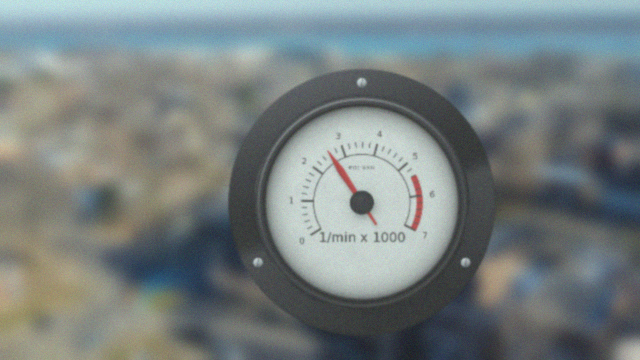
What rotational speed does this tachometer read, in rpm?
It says 2600 rpm
